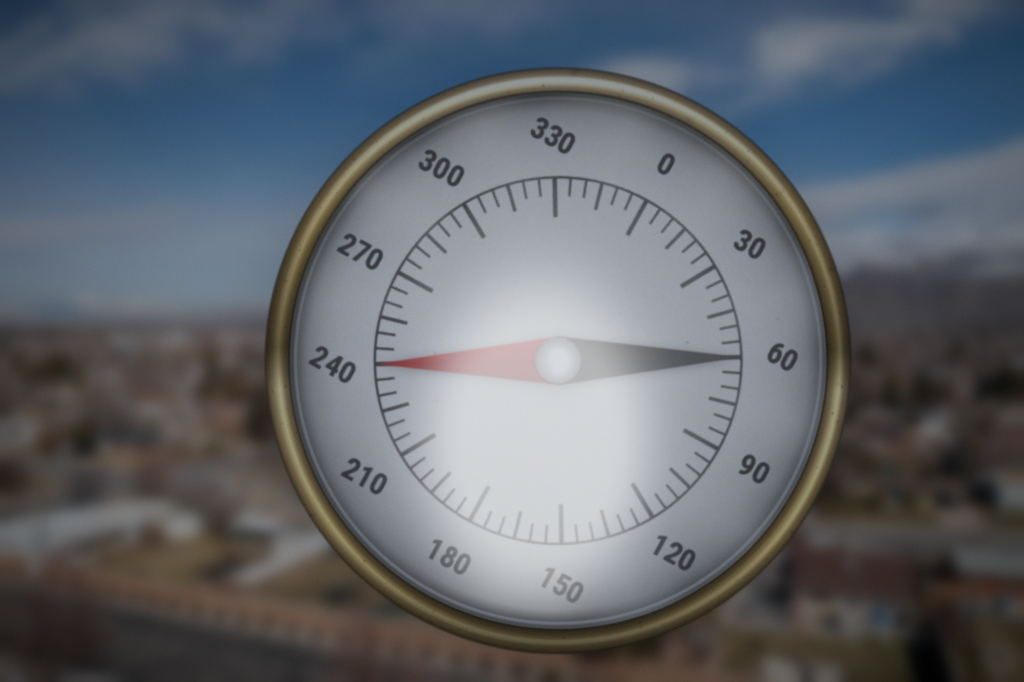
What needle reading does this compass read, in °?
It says 240 °
